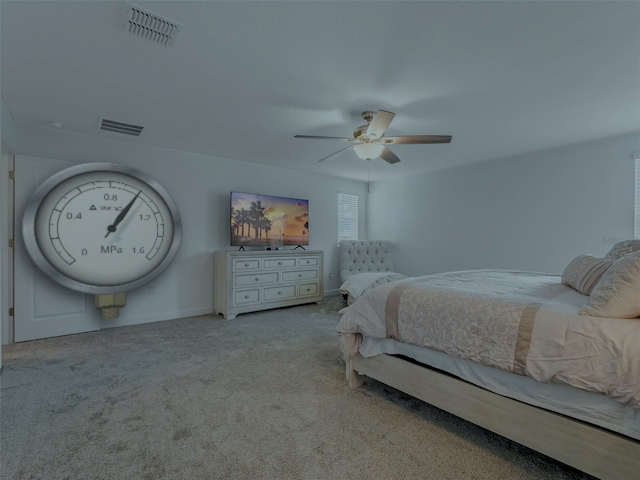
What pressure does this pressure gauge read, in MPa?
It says 1 MPa
